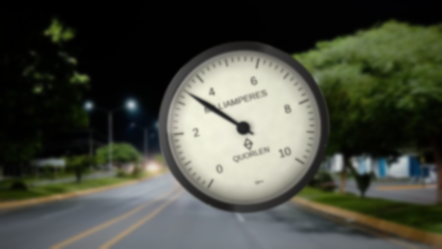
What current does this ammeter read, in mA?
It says 3.4 mA
